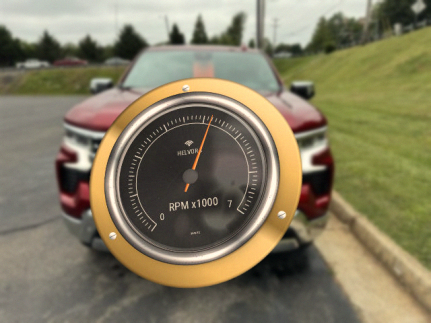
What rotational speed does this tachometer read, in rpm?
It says 4200 rpm
